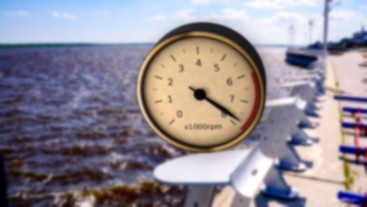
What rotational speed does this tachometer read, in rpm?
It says 7750 rpm
